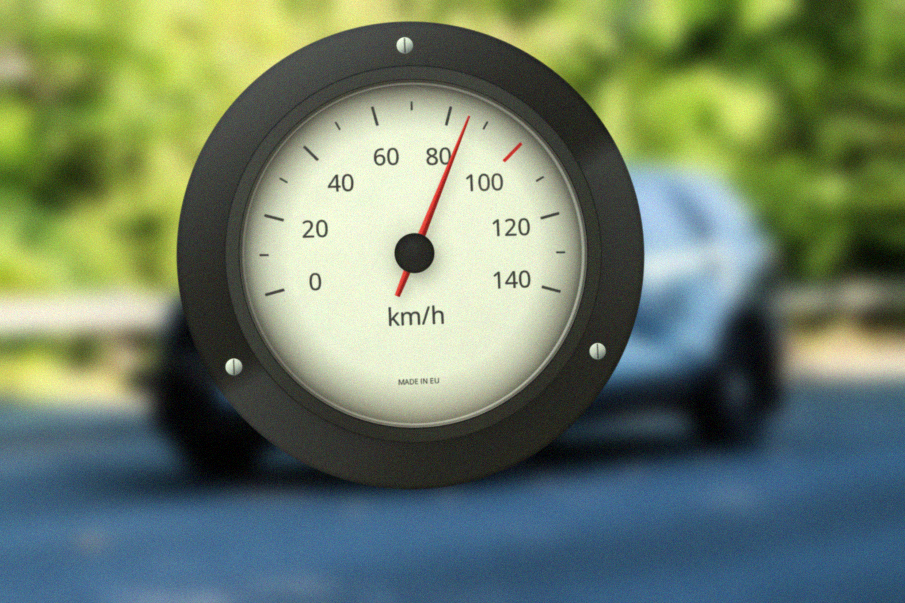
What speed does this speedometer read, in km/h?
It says 85 km/h
